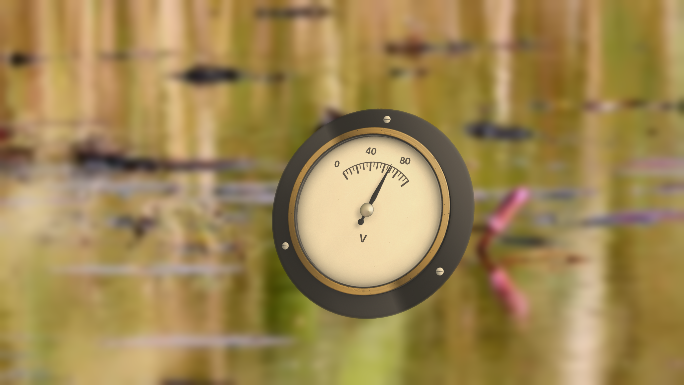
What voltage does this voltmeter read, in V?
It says 70 V
